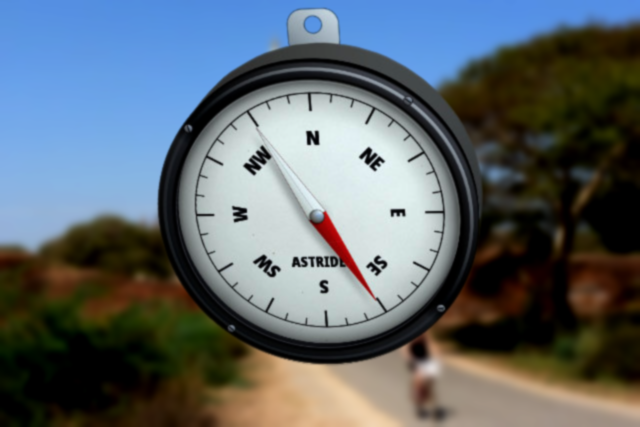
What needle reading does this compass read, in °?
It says 150 °
